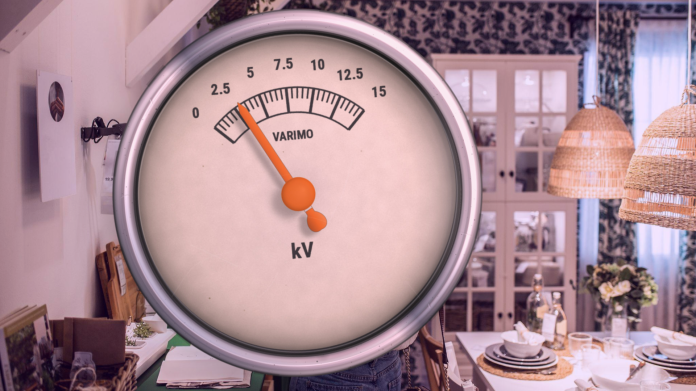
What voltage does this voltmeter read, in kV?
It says 3 kV
